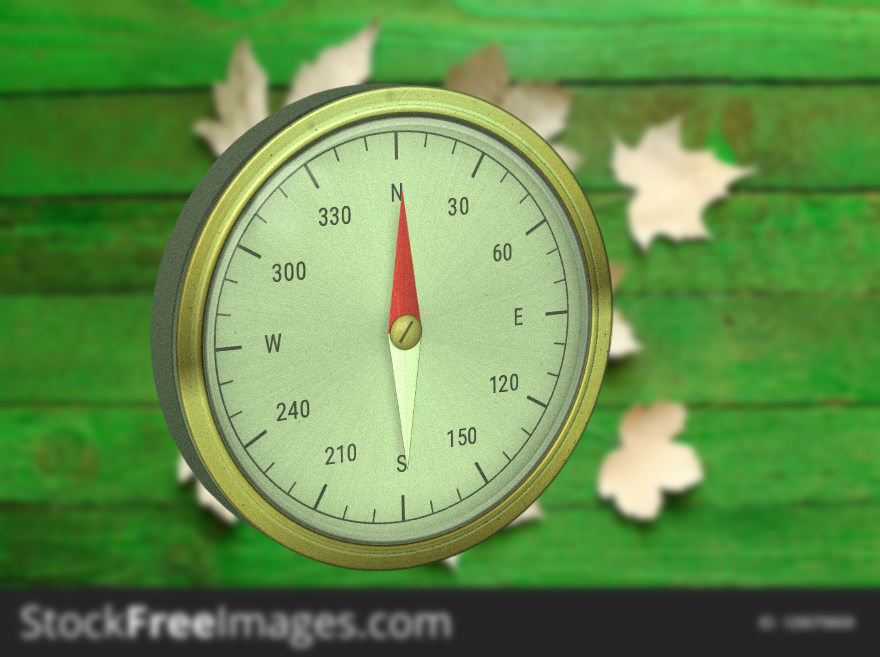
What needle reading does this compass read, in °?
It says 0 °
